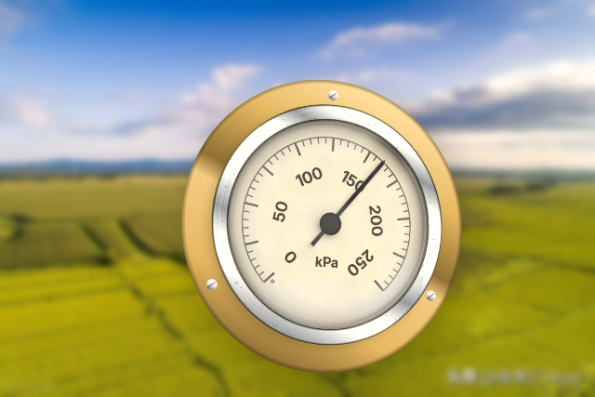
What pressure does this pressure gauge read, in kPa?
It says 160 kPa
